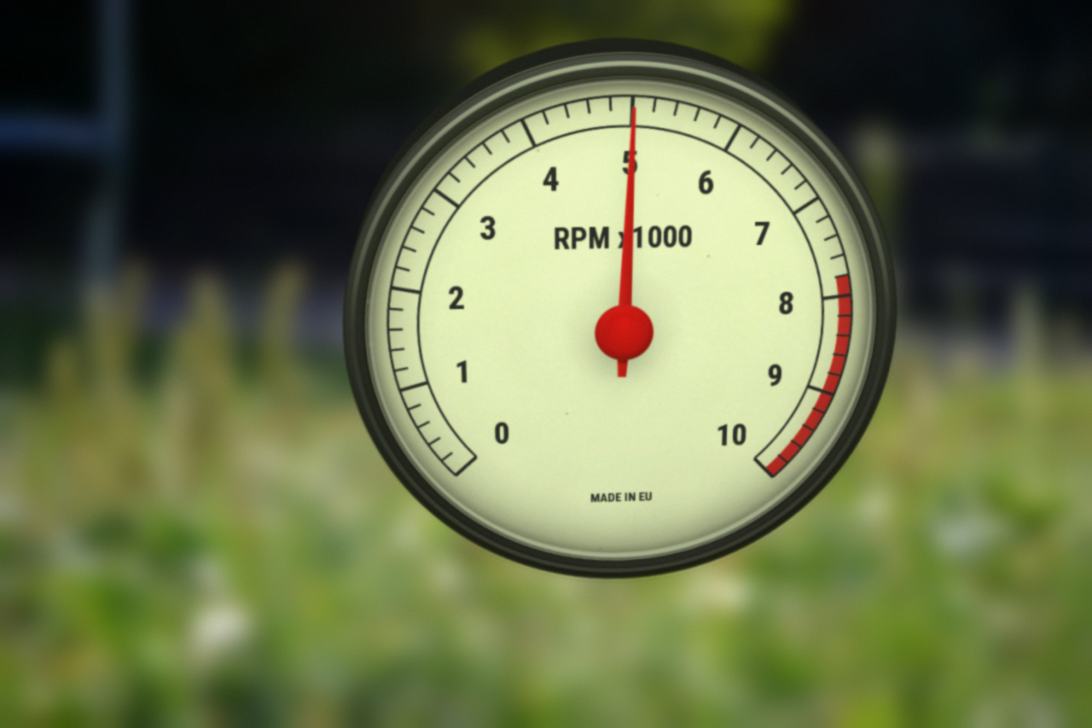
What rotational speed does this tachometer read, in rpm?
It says 5000 rpm
